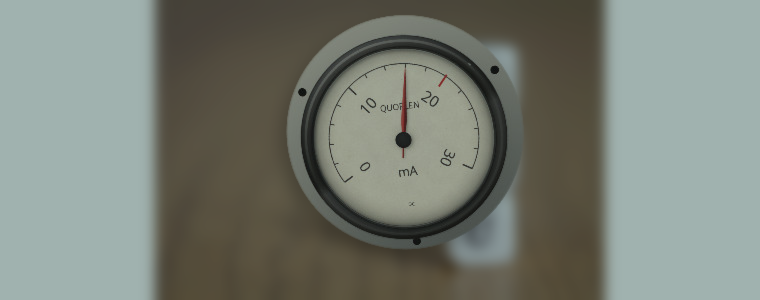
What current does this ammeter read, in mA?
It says 16 mA
